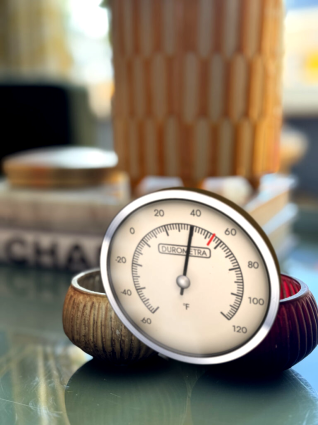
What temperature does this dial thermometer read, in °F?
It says 40 °F
